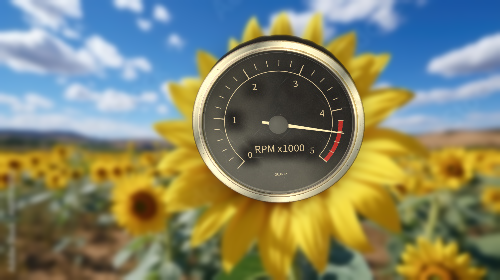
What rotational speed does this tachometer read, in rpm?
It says 4400 rpm
